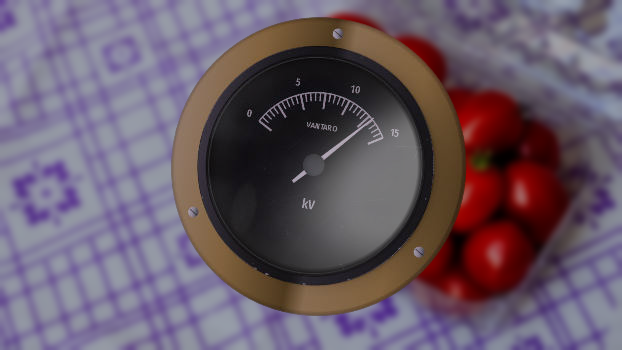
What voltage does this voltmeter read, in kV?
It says 13 kV
